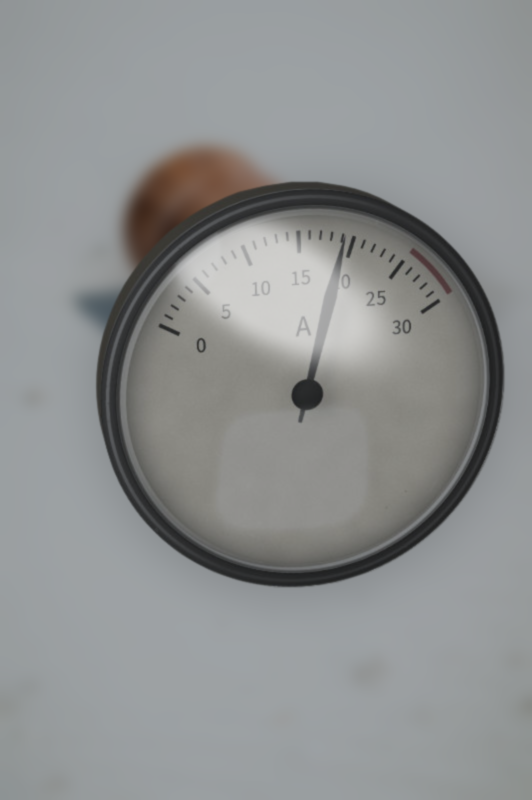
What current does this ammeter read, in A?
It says 19 A
